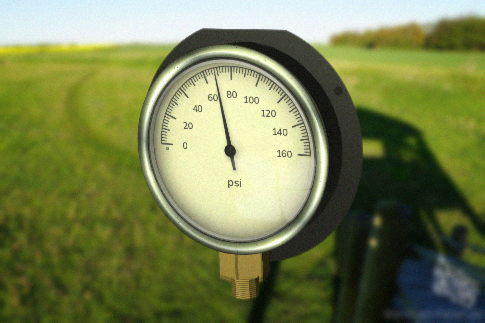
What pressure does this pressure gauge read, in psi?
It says 70 psi
